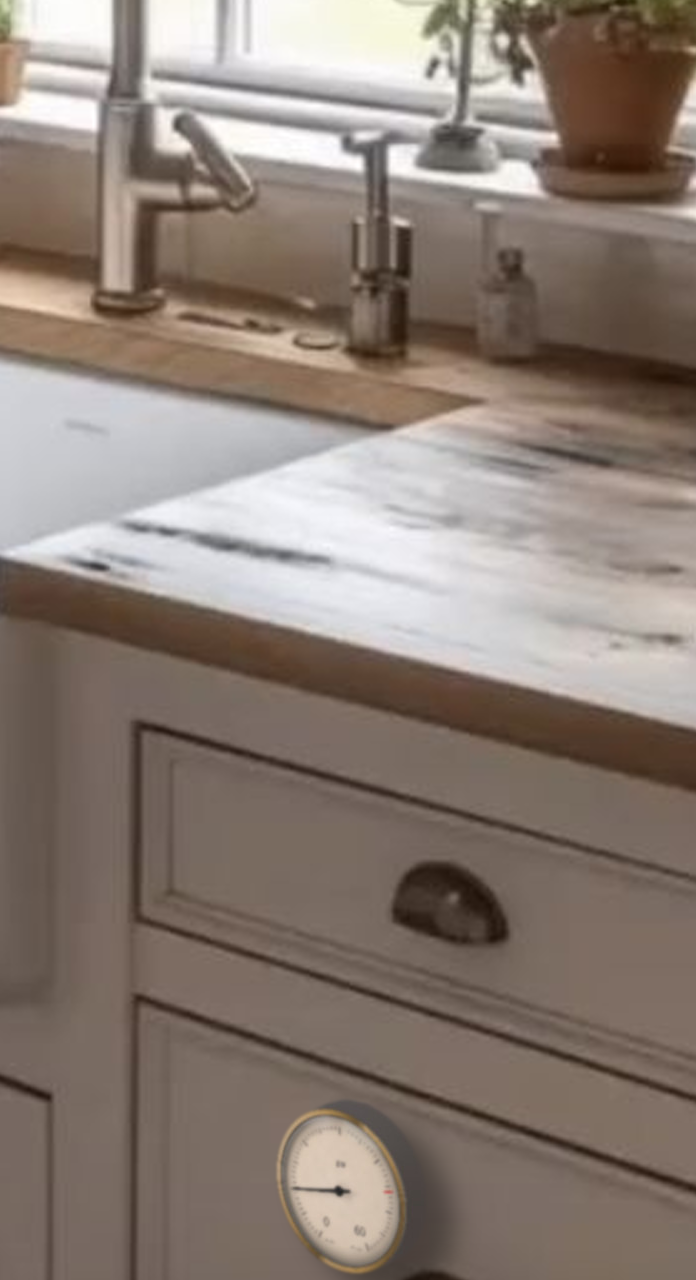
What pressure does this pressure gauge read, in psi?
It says 10 psi
